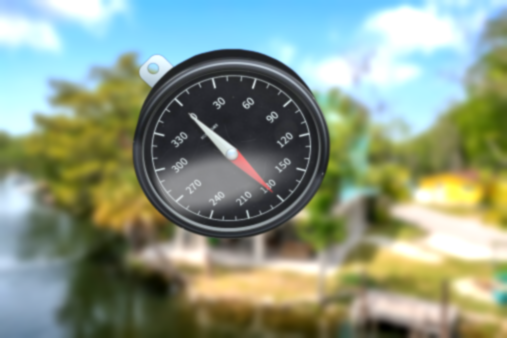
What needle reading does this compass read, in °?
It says 180 °
